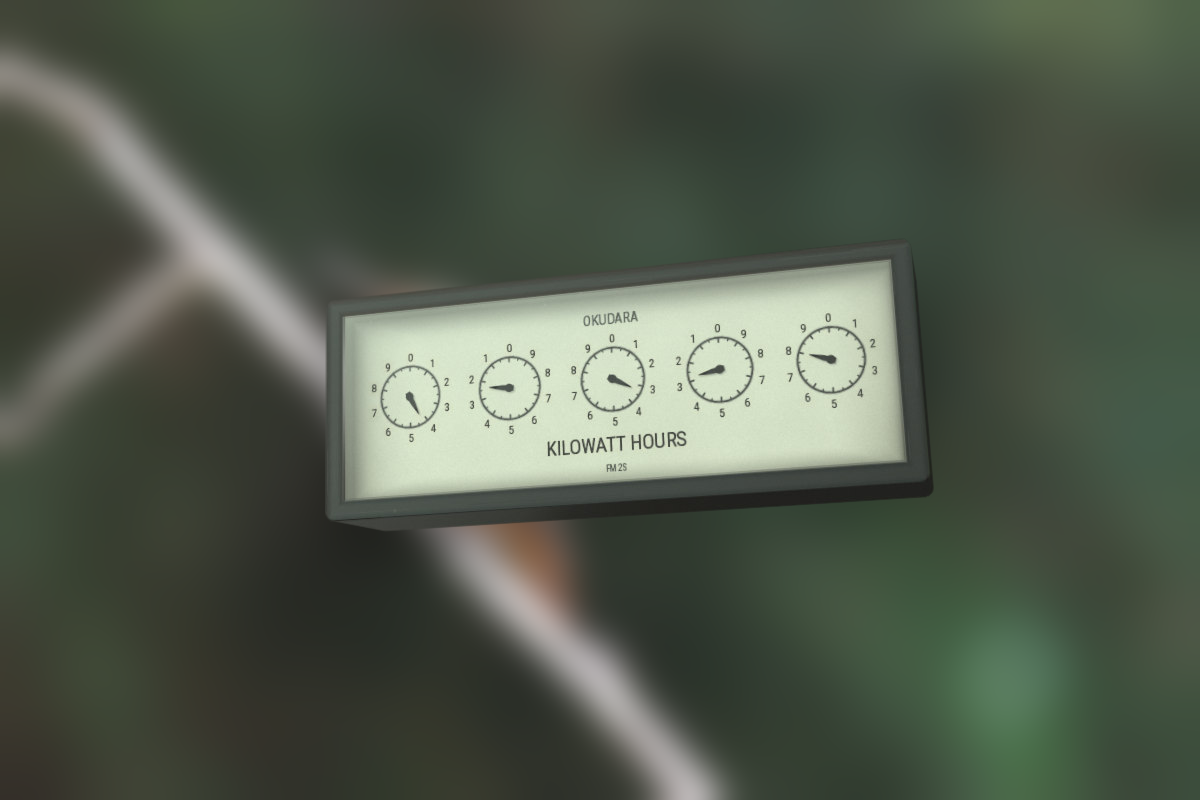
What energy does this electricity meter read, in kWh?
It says 42328 kWh
